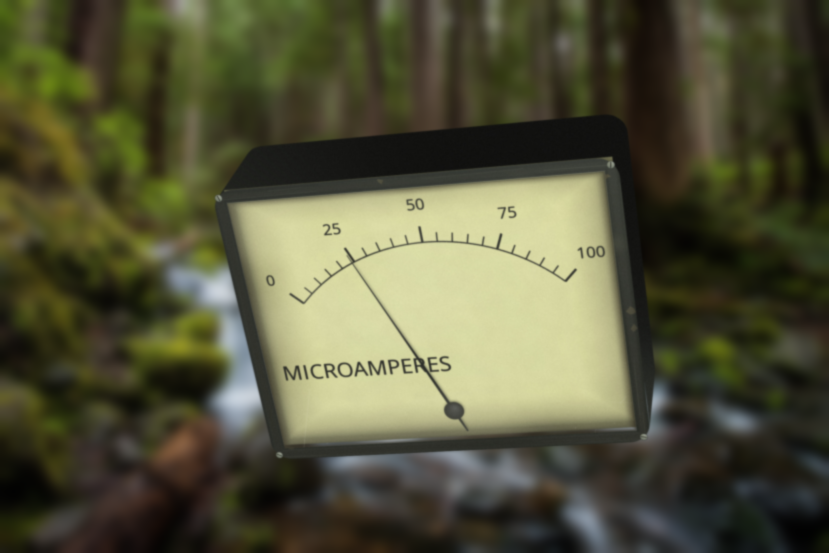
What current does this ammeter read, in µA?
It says 25 µA
